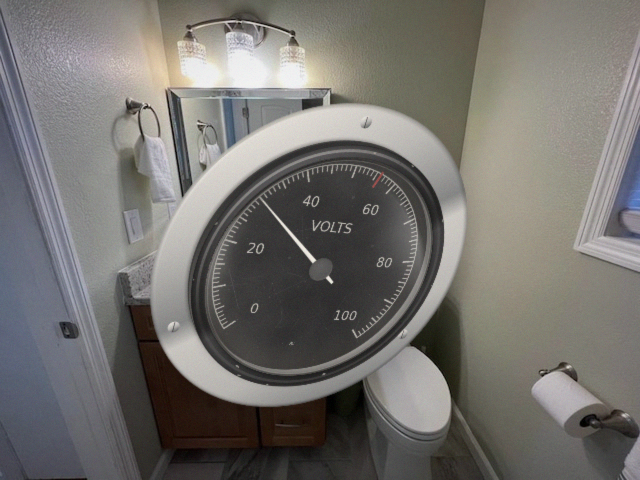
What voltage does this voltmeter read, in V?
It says 30 V
